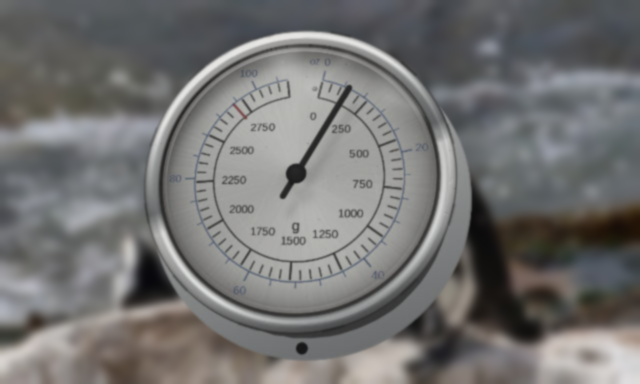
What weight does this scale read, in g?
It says 150 g
